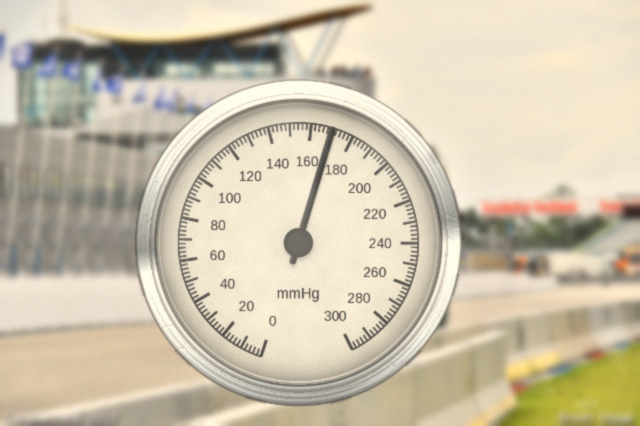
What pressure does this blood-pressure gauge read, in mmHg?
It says 170 mmHg
